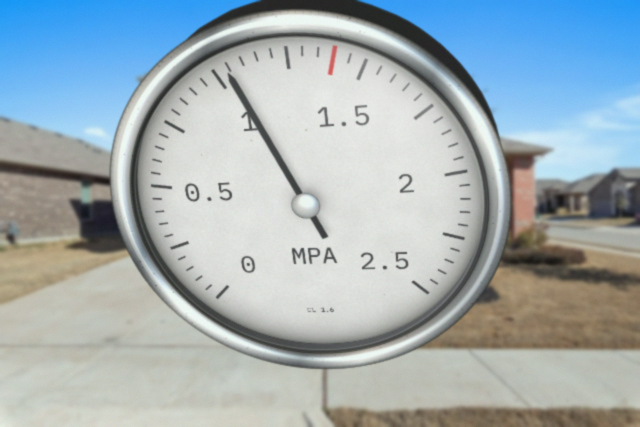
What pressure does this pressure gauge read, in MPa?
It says 1.05 MPa
